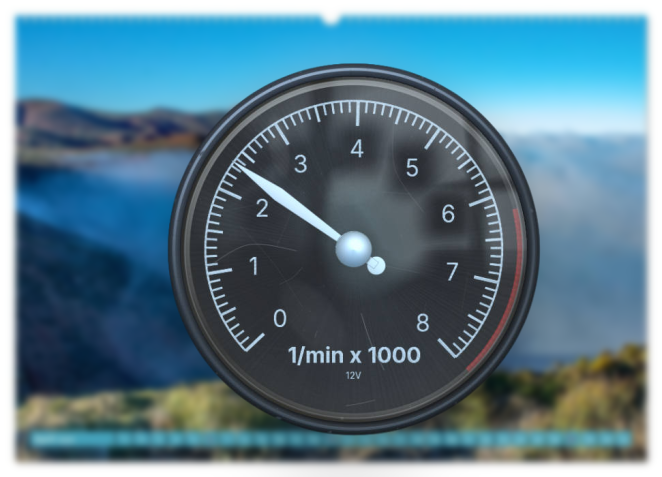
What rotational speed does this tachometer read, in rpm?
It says 2350 rpm
